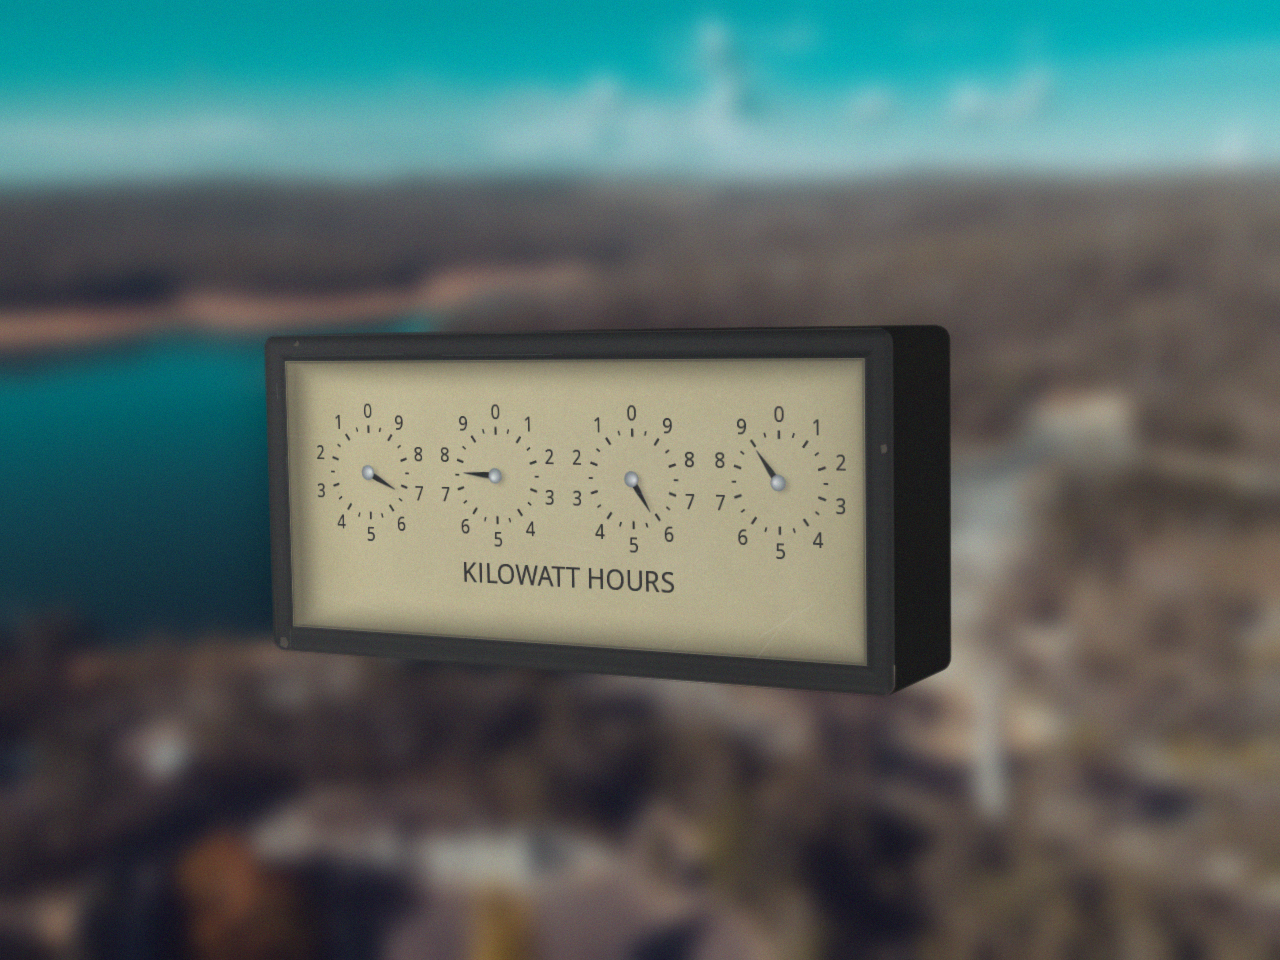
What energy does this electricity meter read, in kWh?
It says 6759 kWh
